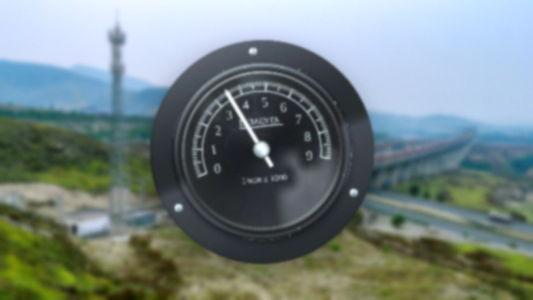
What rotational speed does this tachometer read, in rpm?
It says 3500 rpm
